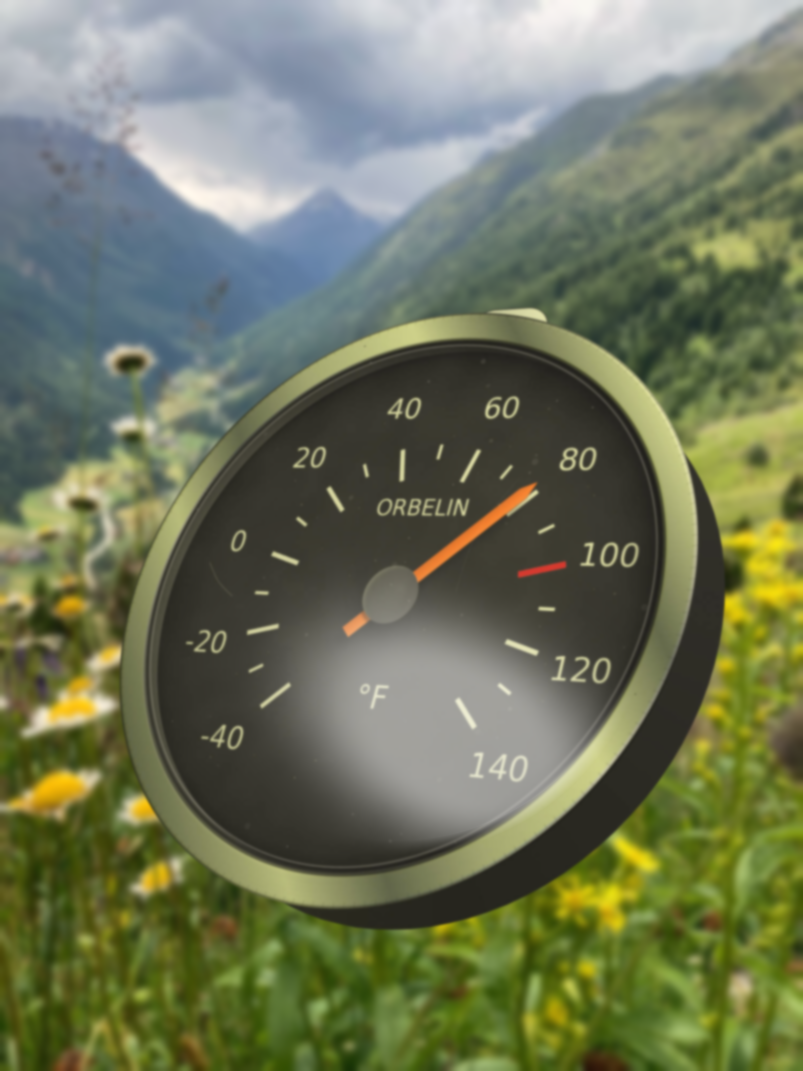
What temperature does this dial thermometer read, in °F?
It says 80 °F
